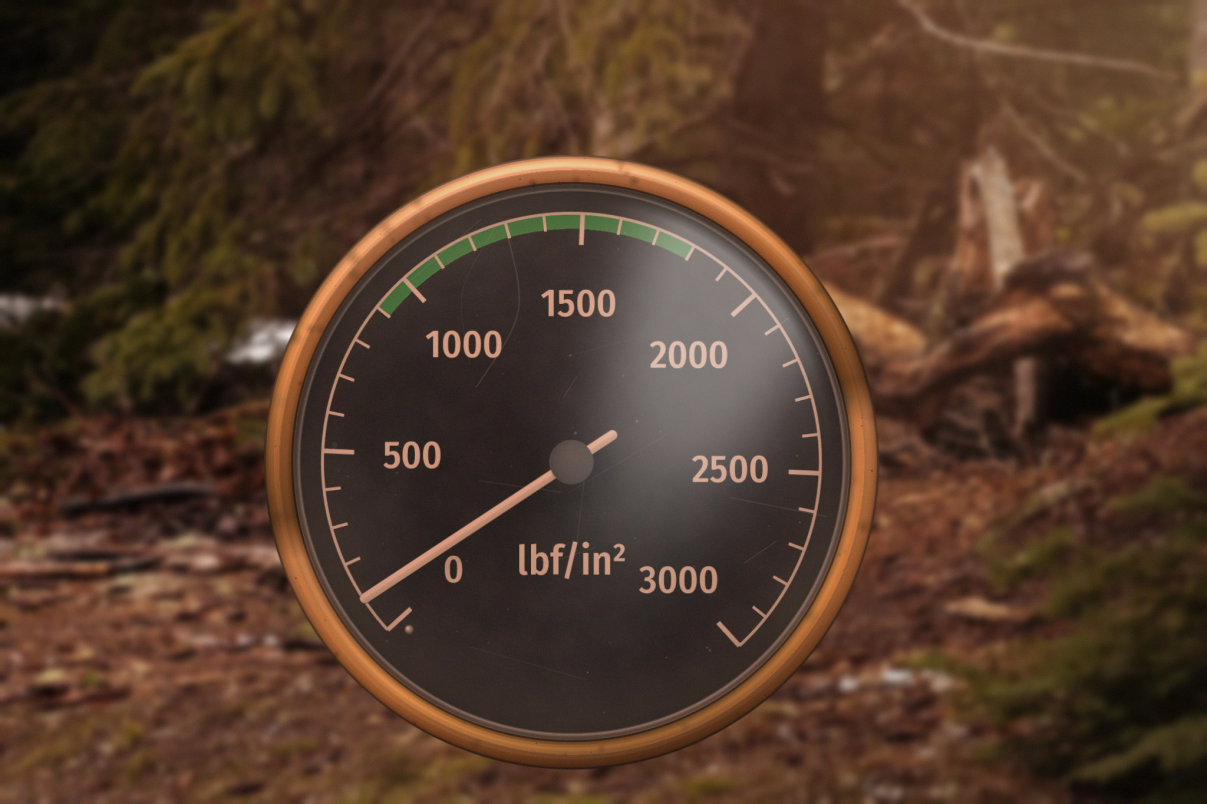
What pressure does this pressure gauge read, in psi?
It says 100 psi
